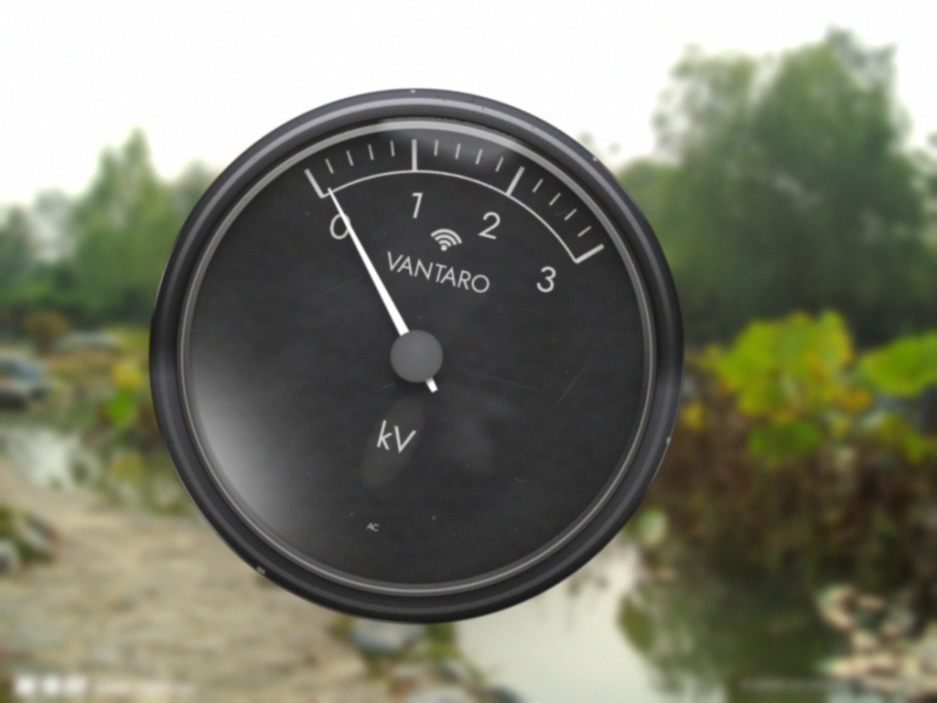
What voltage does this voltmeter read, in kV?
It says 0.1 kV
